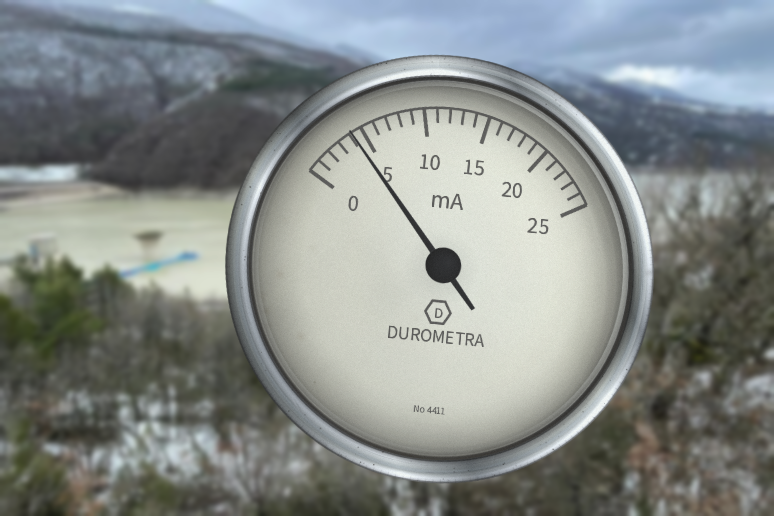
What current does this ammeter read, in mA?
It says 4 mA
